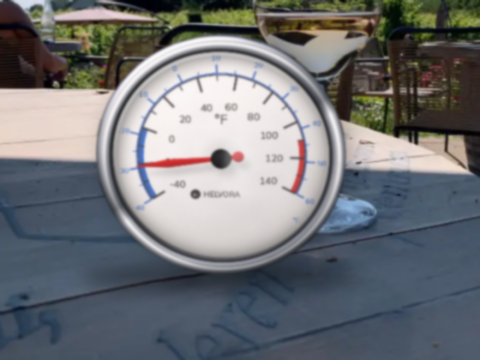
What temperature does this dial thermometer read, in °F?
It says -20 °F
